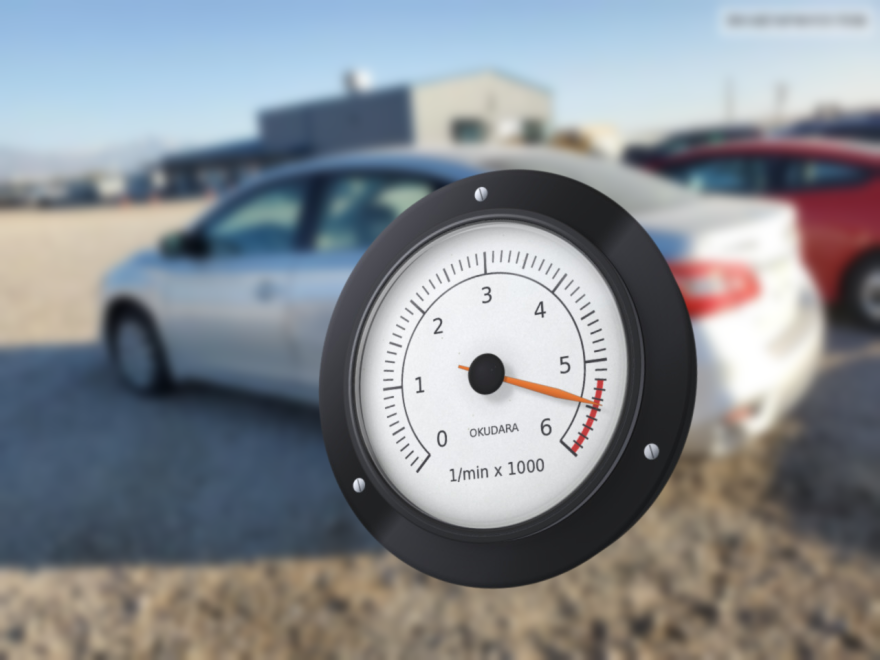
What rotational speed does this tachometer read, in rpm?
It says 5450 rpm
